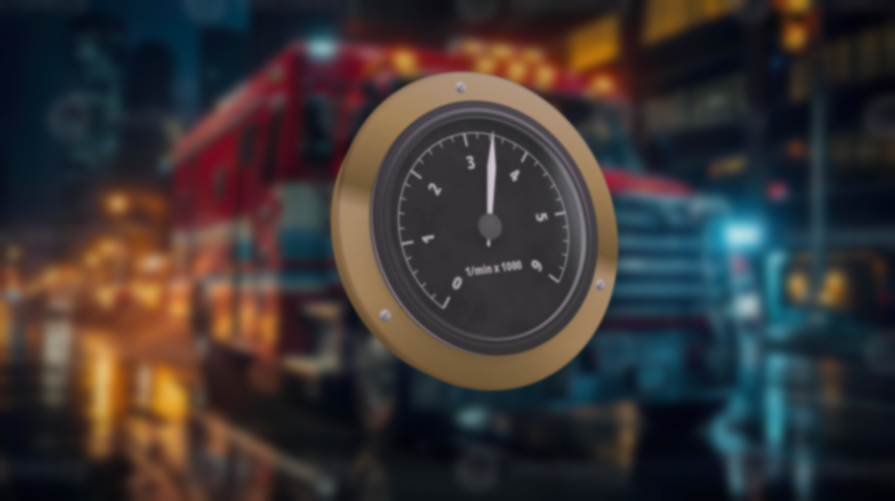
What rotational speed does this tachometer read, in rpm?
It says 3400 rpm
